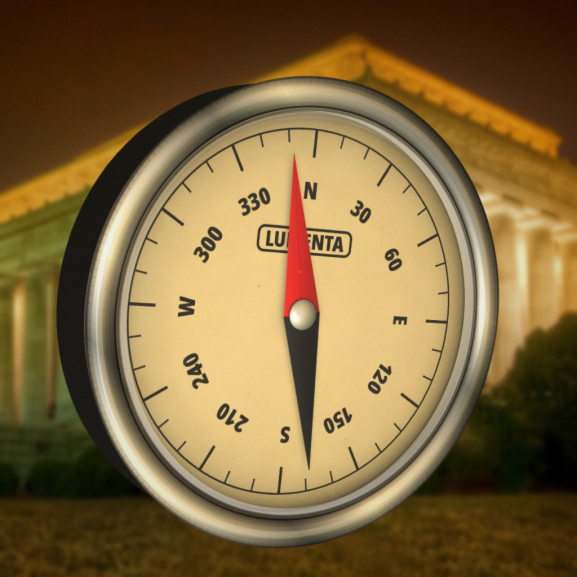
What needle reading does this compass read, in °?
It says 350 °
